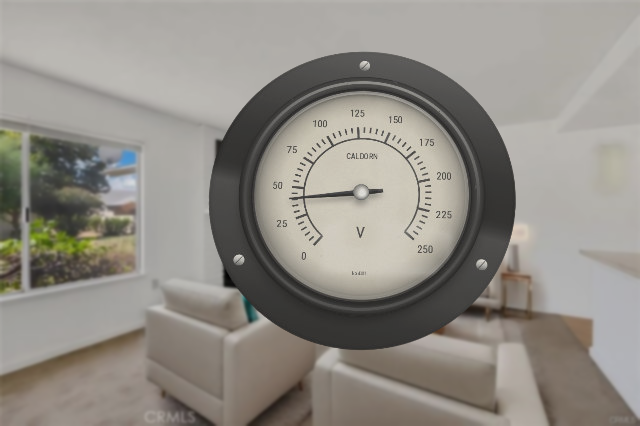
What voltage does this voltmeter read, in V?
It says 40 V
